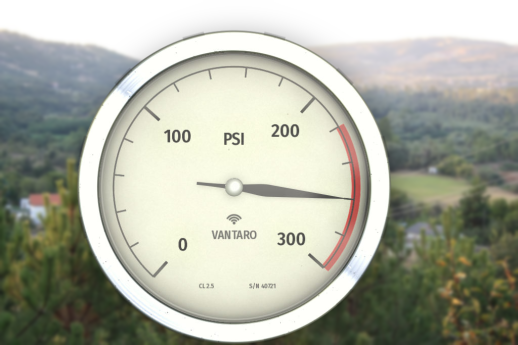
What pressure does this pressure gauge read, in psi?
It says 260 psi
